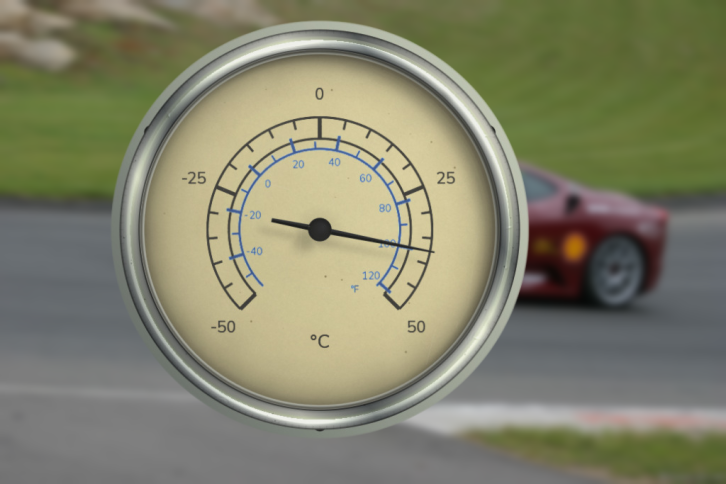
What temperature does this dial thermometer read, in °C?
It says 37.5 °C
